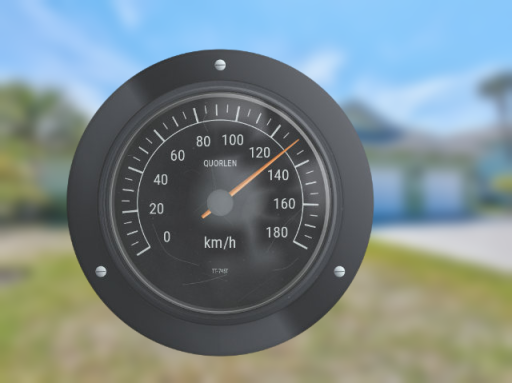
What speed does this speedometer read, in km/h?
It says 130 km/h
